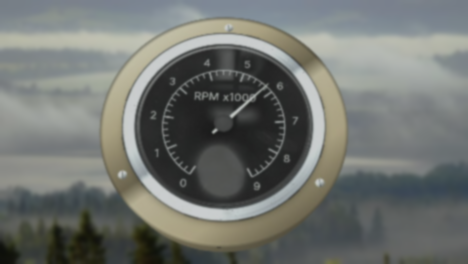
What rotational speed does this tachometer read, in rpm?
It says 5800 rpm
